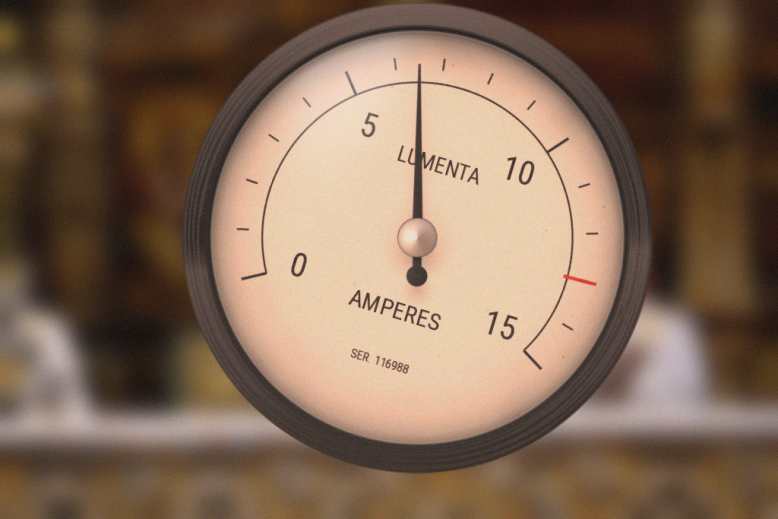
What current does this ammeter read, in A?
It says 6.5 A
